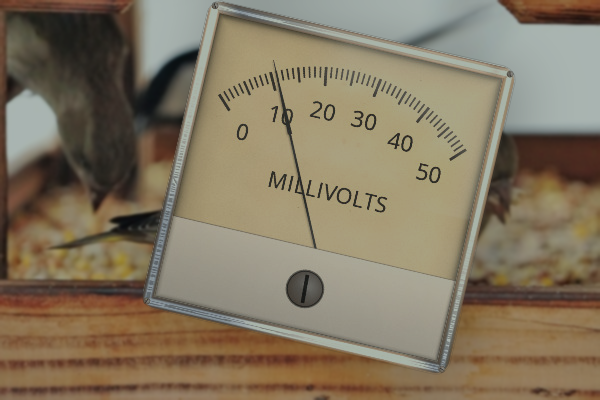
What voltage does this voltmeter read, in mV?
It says 11 mV
